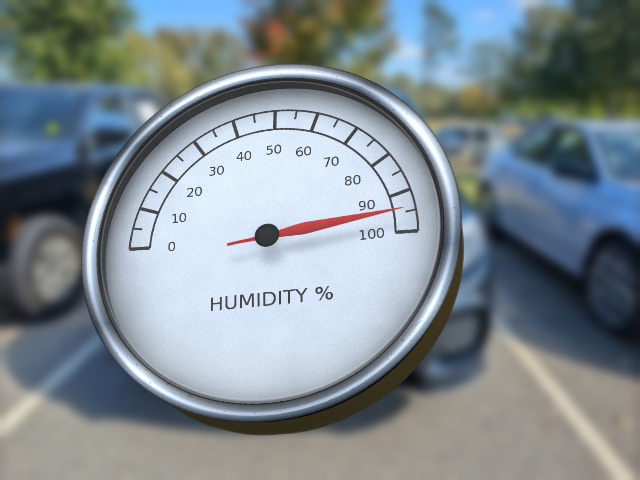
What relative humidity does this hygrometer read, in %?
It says 95 %
